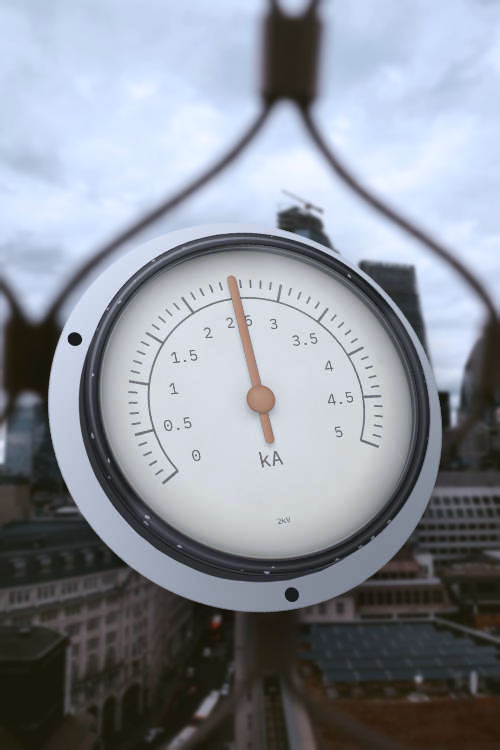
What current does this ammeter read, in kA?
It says 2.5 kA
